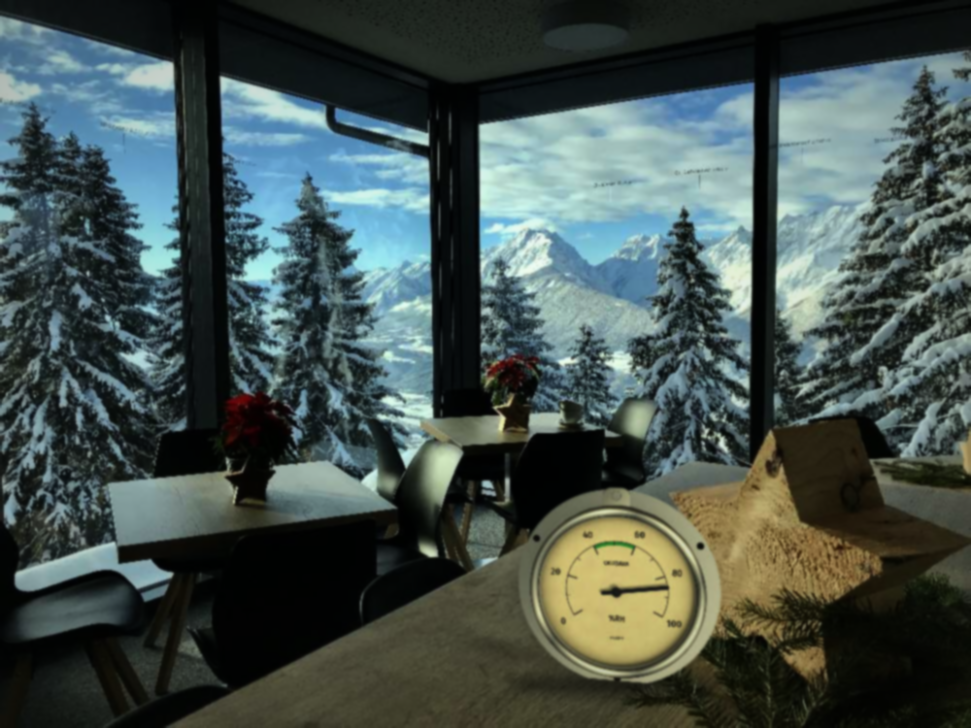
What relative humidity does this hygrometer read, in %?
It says 85 %
